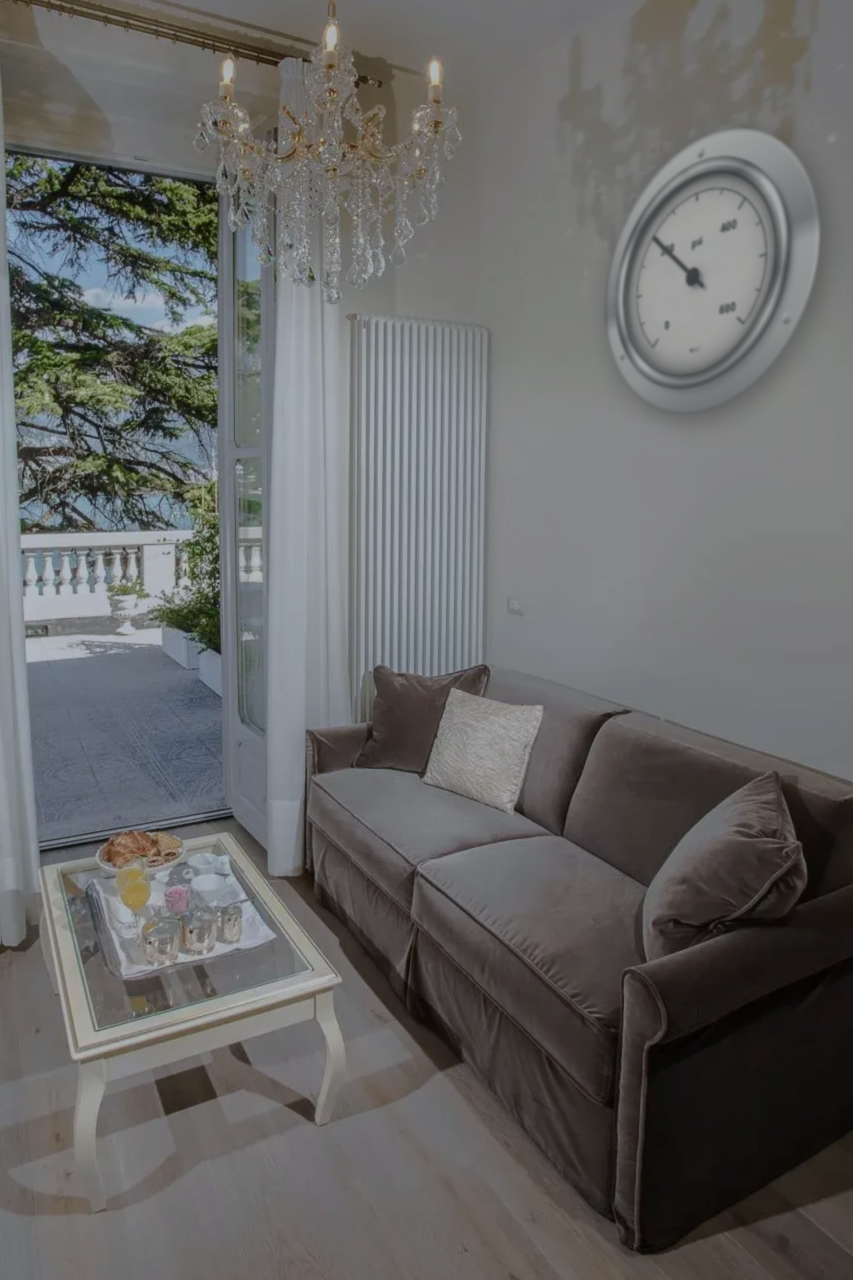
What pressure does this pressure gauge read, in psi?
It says 200 psi
